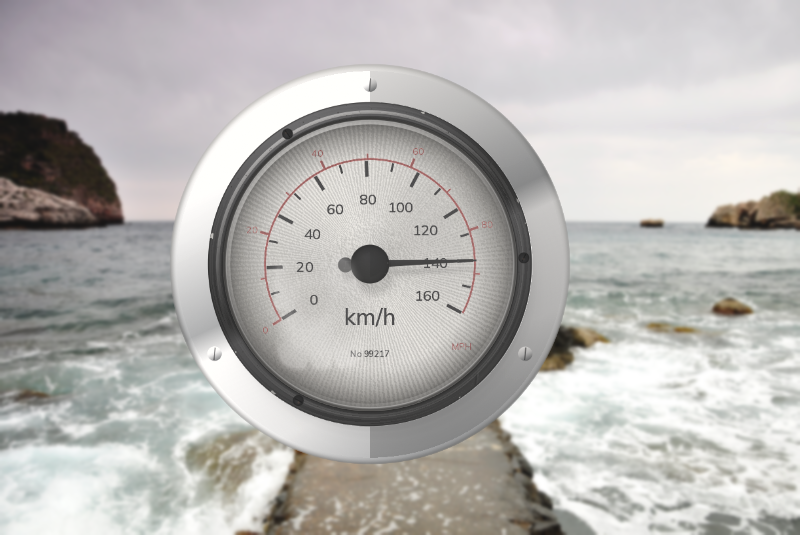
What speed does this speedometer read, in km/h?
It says 140 km/h
